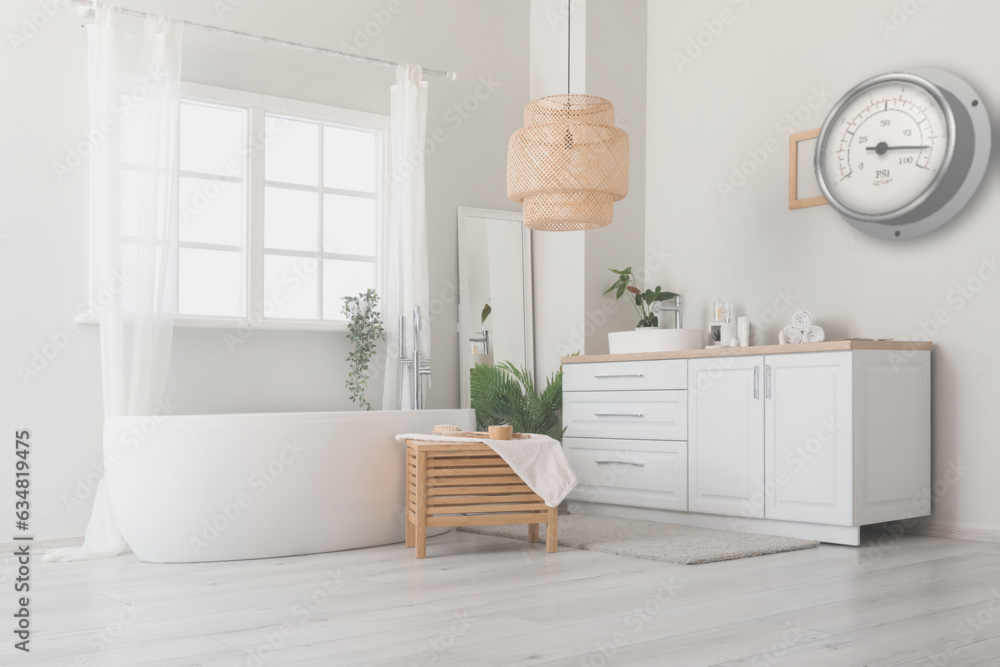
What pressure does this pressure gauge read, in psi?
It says 90 psi
